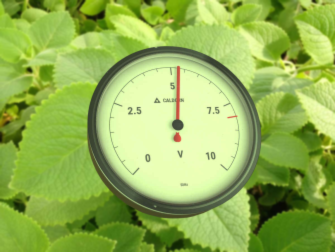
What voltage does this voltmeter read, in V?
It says 5.25 V
